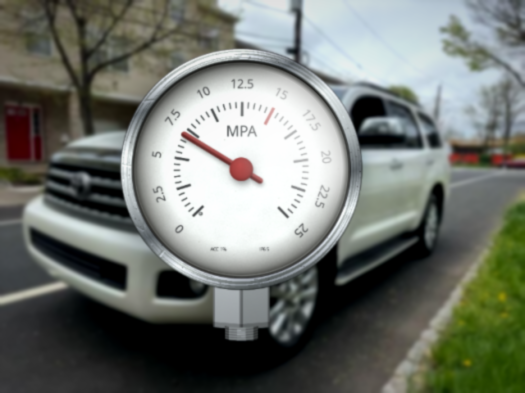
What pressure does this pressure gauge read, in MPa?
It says 7 MPa
